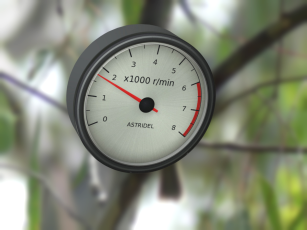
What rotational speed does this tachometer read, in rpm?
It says 1750 rpm
